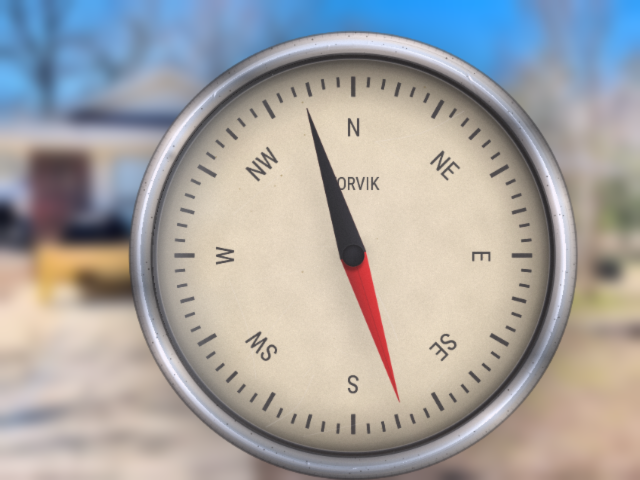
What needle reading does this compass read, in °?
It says 162.5 °
